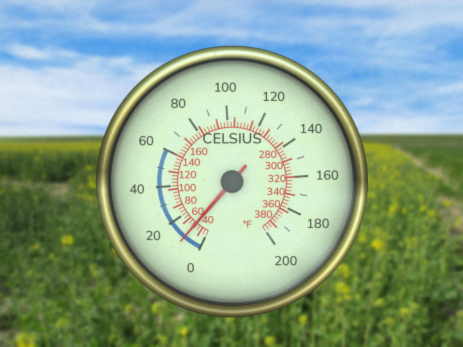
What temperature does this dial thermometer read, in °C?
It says 10 °C
